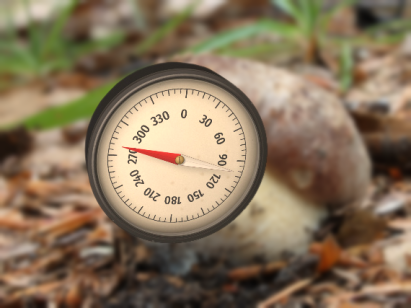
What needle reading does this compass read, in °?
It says 280 °
